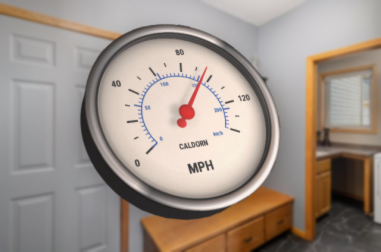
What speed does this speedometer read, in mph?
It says 95 mph
